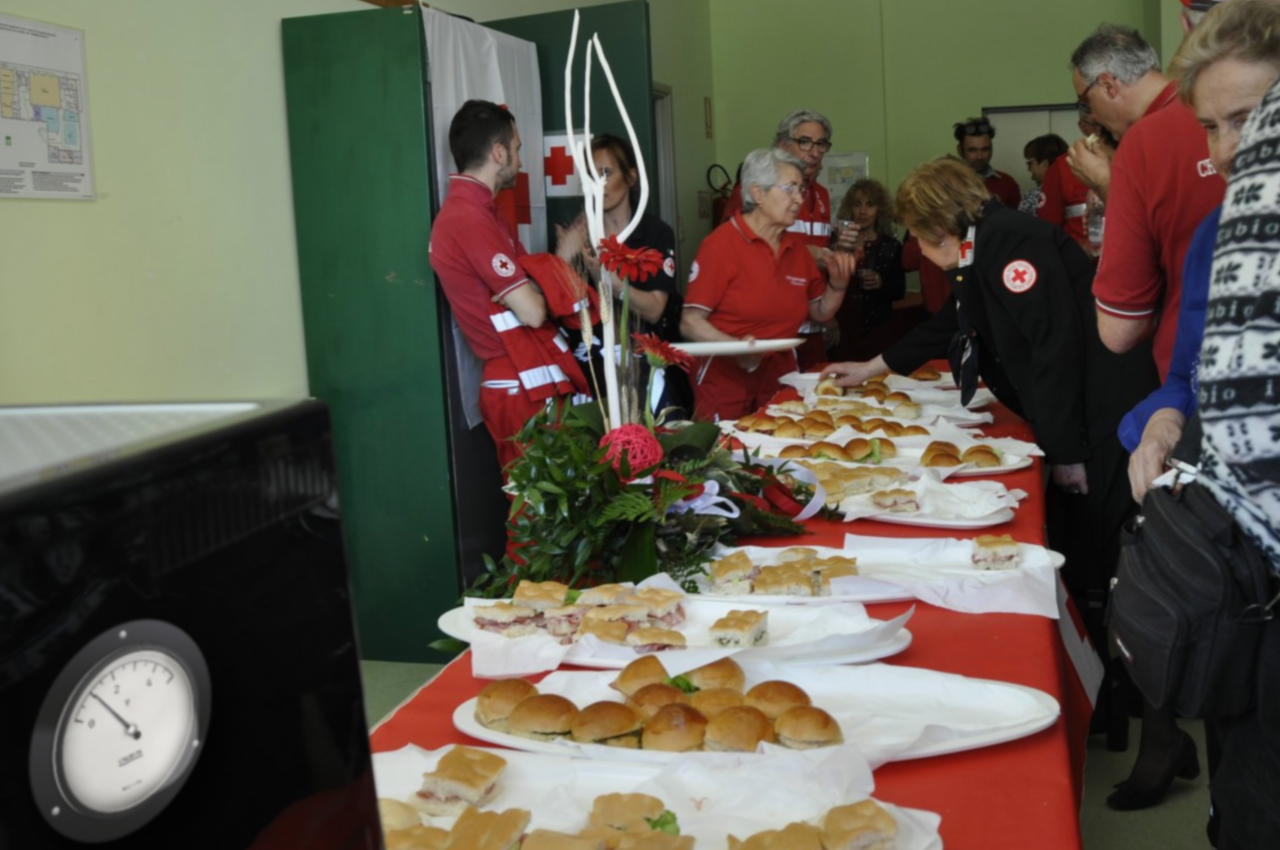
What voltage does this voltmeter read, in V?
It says 1 V
